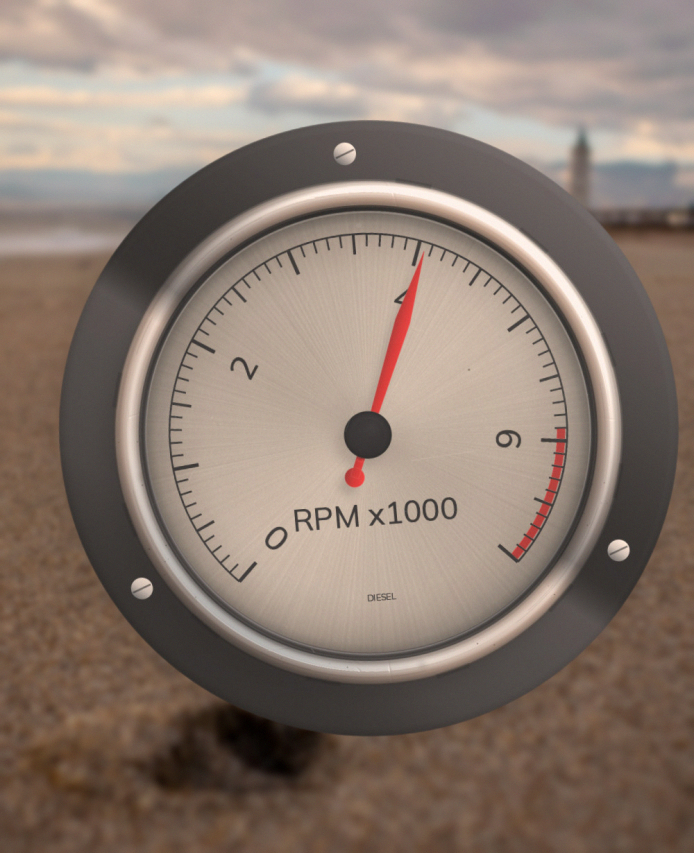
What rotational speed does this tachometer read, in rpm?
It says 4050 rpm
